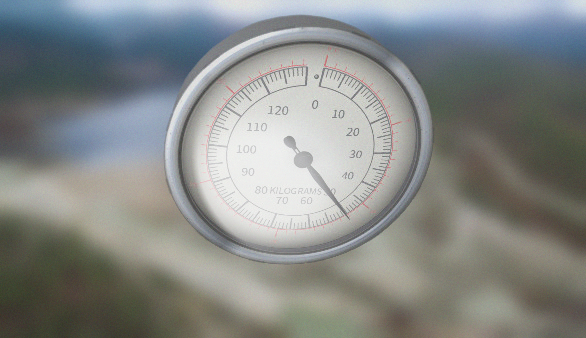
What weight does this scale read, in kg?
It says 50 kg
